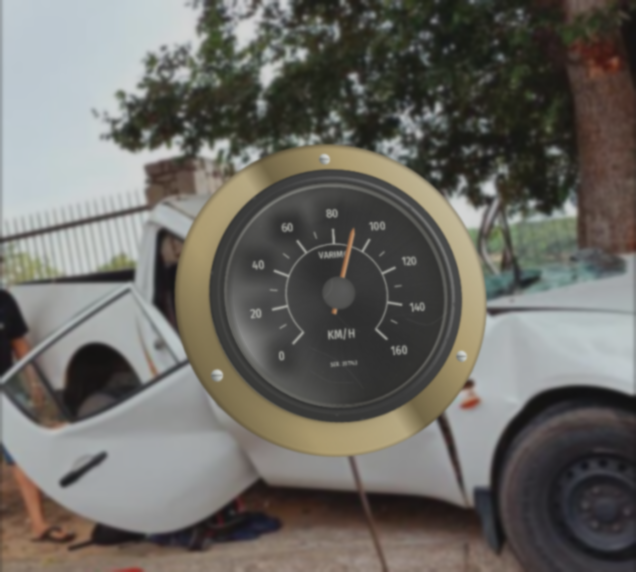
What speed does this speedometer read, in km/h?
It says 90 km/h
